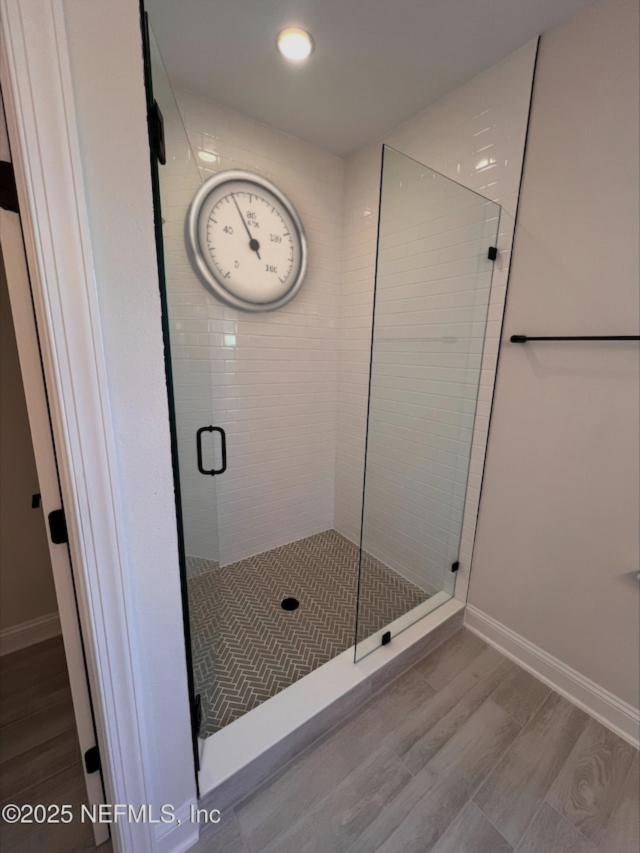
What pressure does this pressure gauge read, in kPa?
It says 65 kPa
